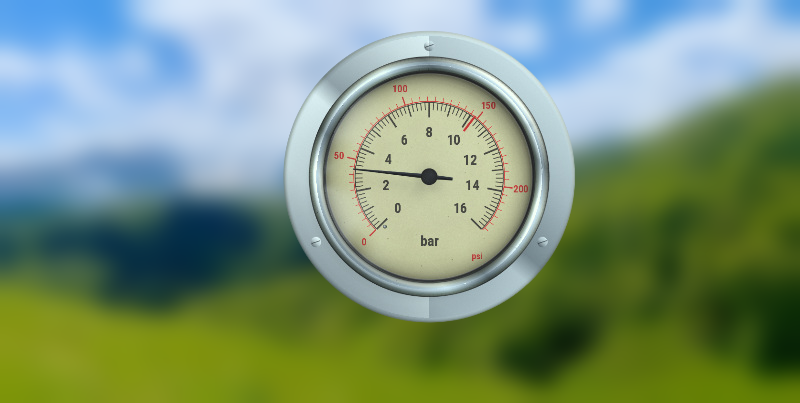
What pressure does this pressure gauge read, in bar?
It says 3 bar
